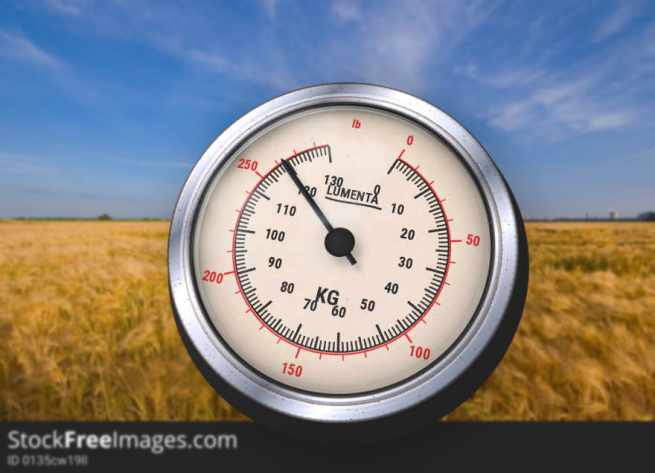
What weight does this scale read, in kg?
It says 119 kg
